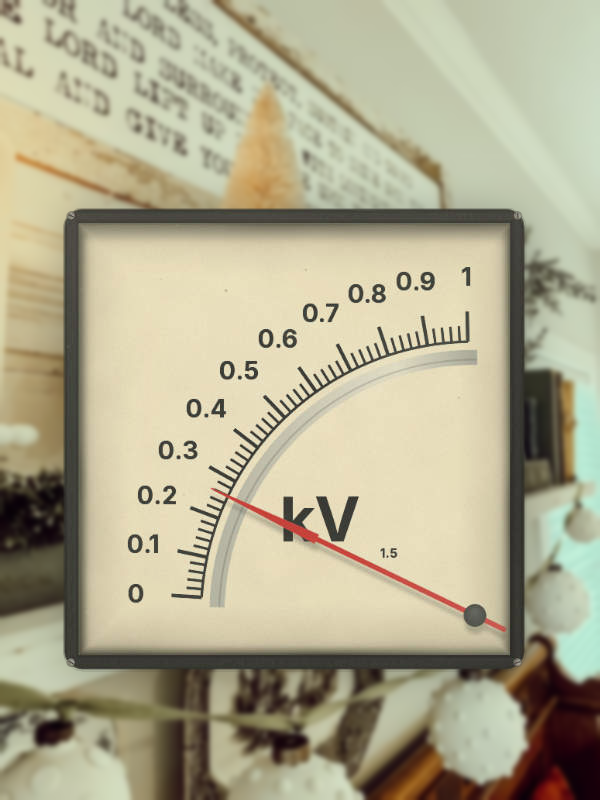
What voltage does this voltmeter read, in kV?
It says 0.26 kV
